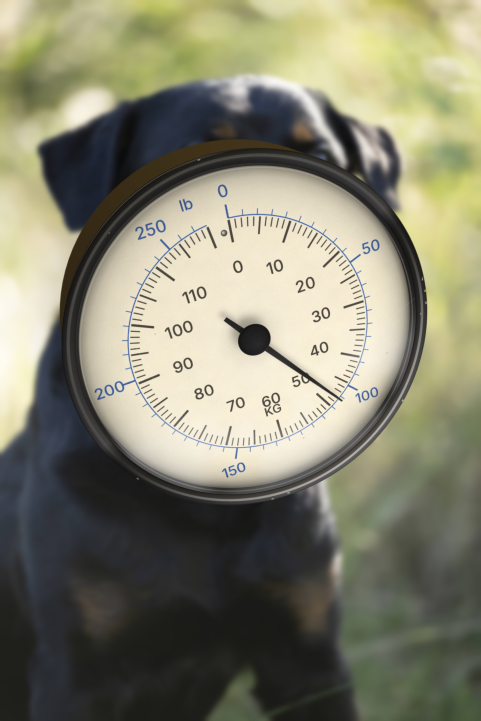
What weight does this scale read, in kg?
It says 48 kg
